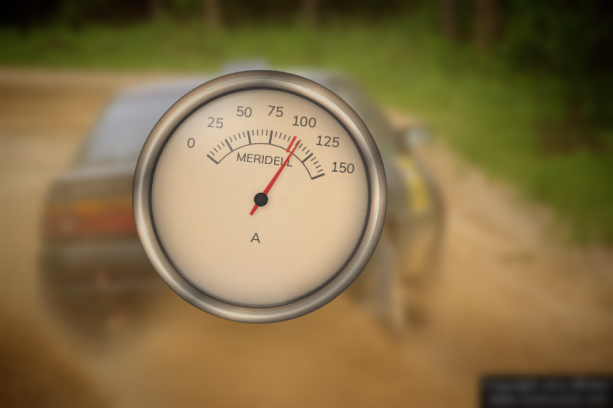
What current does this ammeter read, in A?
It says 105 A
